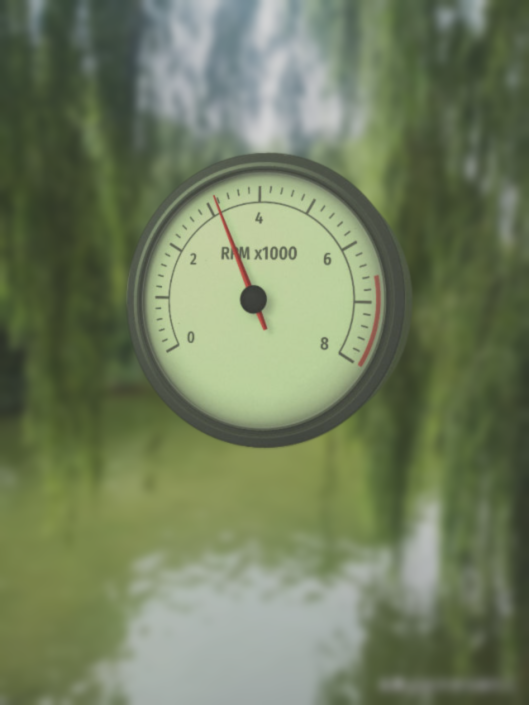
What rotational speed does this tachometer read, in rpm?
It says 3200 rpm
